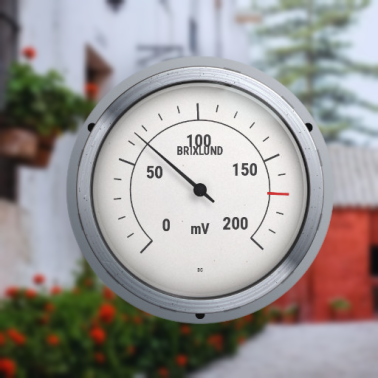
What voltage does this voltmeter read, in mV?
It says 65 mV
